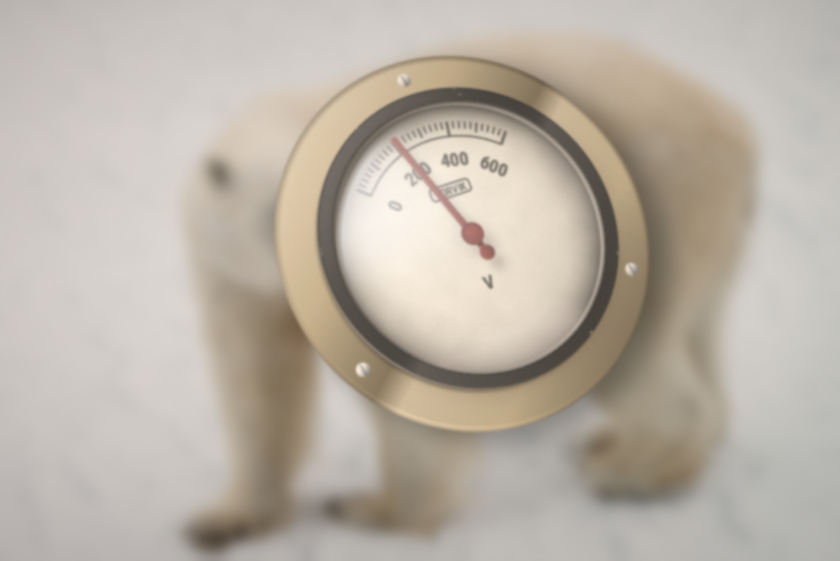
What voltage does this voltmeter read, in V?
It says 200 V
